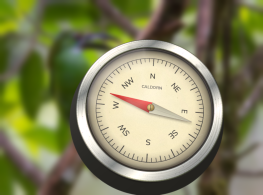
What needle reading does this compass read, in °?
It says 285 °
